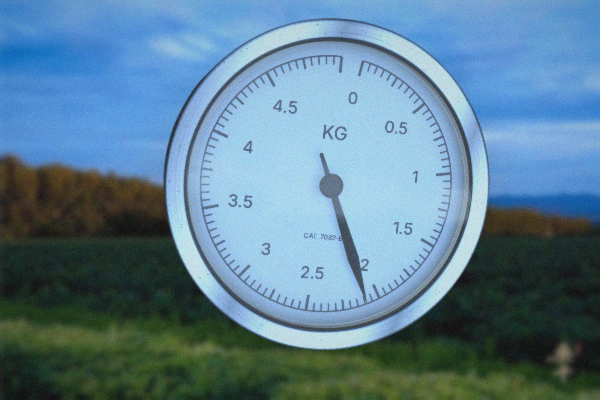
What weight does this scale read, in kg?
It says 2.1 kg
